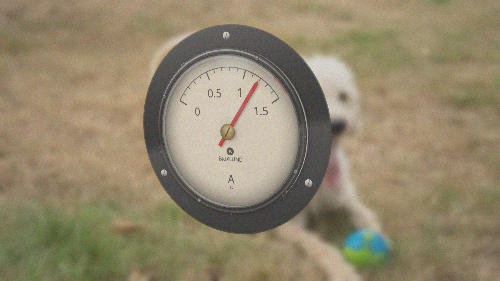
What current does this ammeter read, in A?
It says 1.2 A
